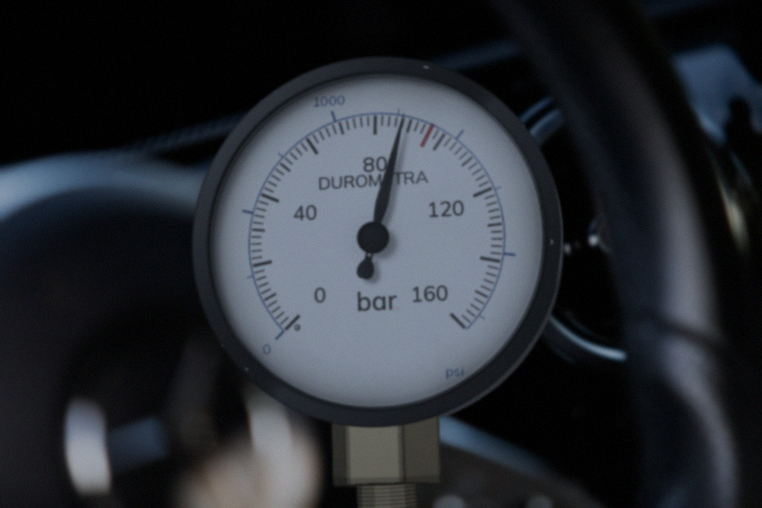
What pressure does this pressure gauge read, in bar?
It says 88 bar
